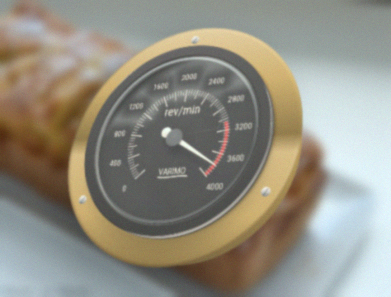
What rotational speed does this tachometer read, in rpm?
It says 3800 rpm
